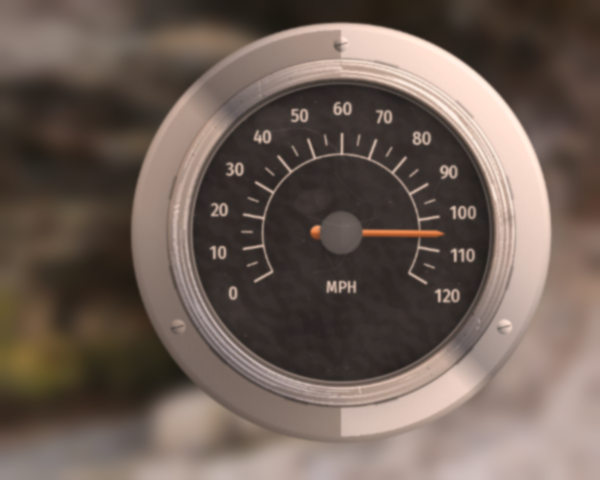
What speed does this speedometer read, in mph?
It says 105 mph
